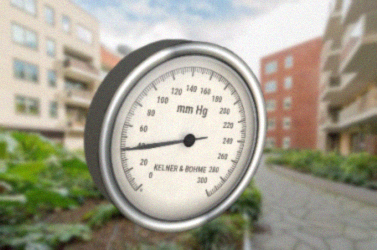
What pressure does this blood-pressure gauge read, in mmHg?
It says 40 mmHg
